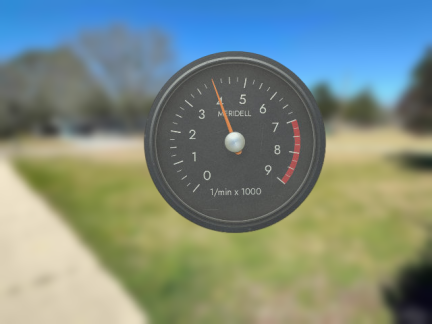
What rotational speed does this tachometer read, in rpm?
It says 4000 rpm
